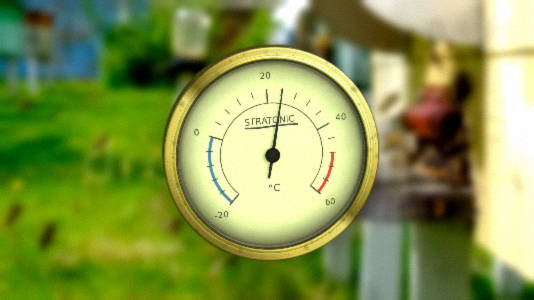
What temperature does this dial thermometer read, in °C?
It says 24 °C
